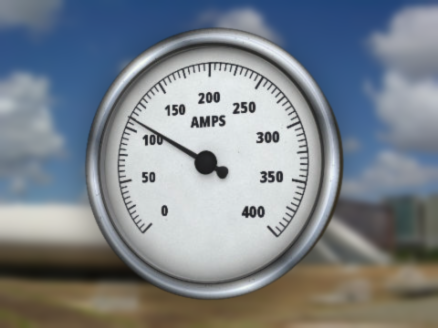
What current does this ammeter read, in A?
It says 110 A
